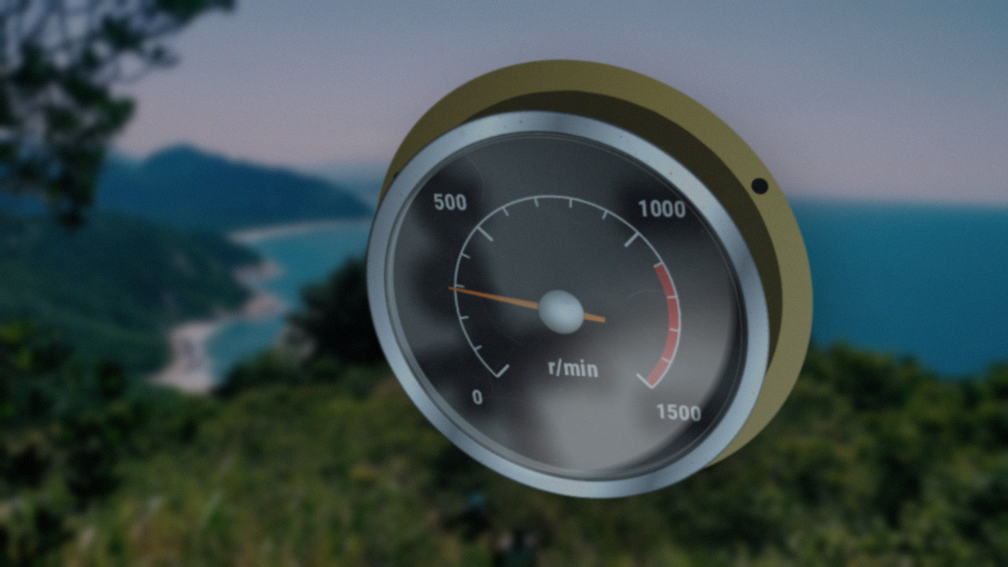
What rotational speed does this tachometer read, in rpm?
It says 300 rpm
